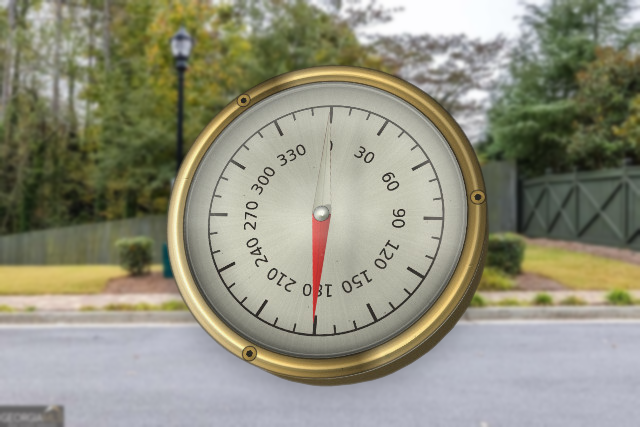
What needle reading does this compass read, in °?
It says 180 °
